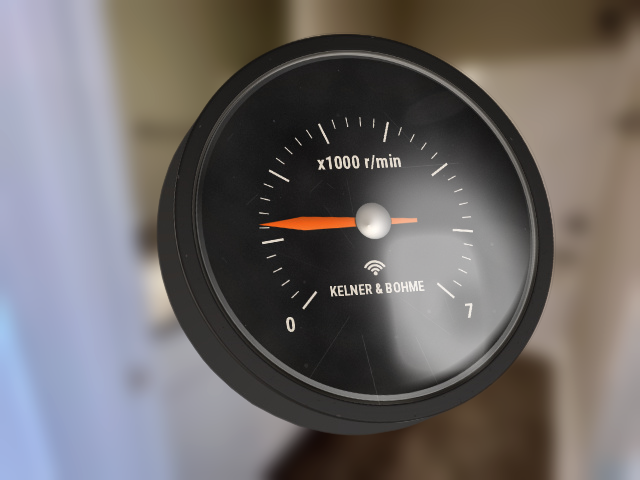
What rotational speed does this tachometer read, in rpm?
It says 1200 rpm
